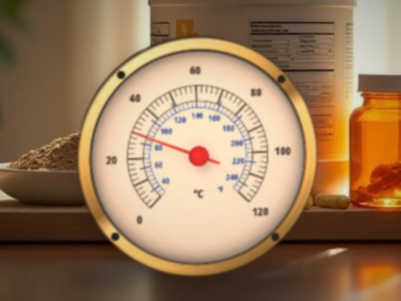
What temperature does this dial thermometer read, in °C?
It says 30 °C
